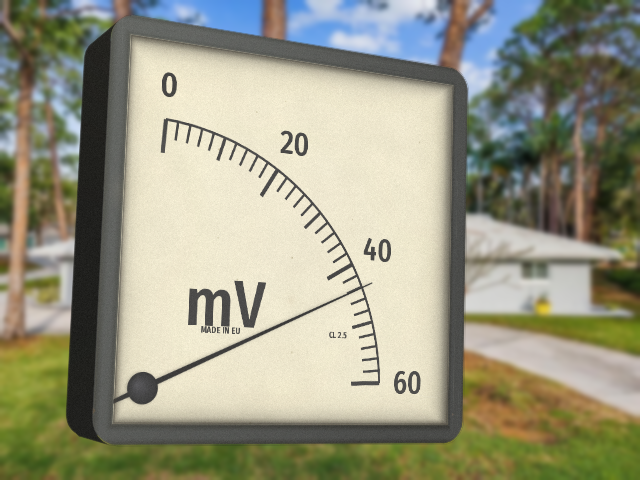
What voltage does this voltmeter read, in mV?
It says 44 mV
